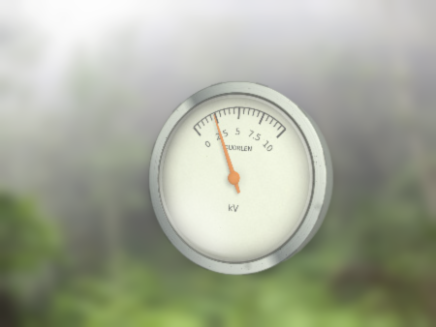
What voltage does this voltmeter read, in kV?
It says 2.5 kV
